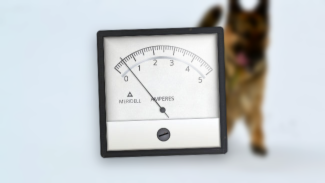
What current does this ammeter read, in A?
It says 0.5 A
